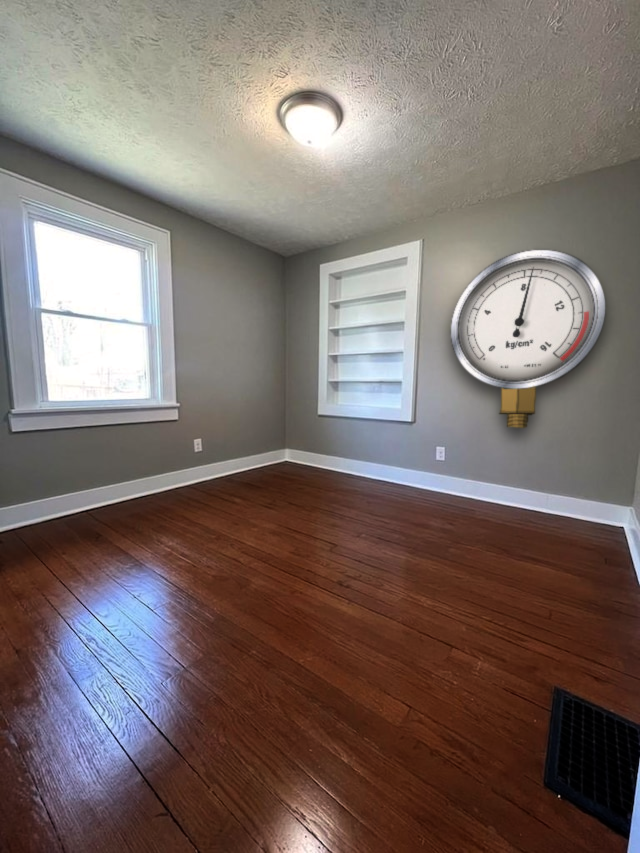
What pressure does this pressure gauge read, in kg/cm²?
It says 8.5 kg/cm²
